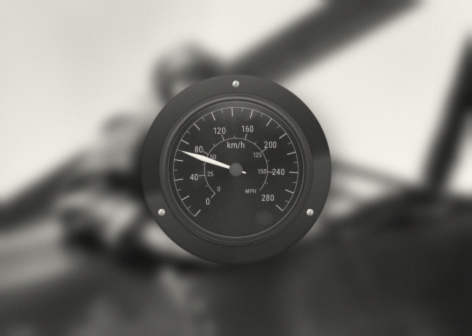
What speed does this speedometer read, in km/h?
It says 70 km/h
